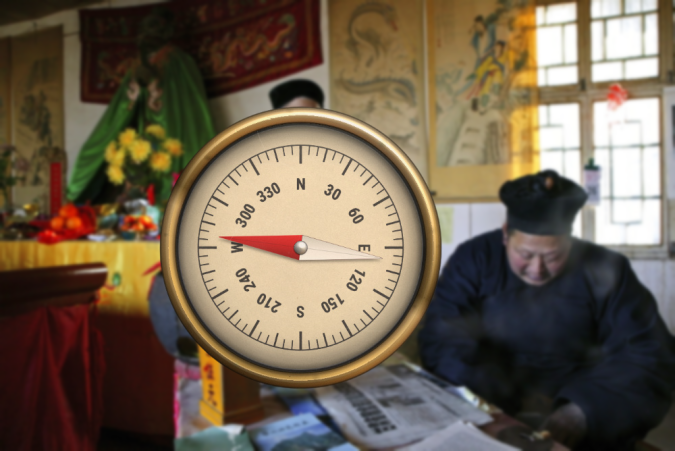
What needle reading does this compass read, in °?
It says 277.5 °
